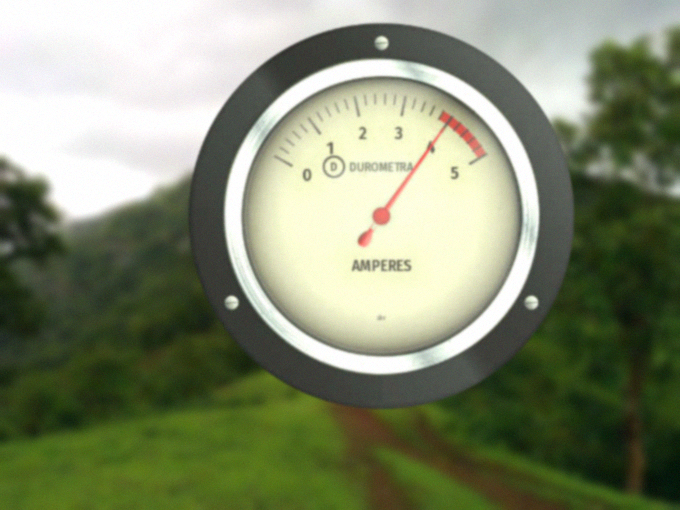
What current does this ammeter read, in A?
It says 4 A
